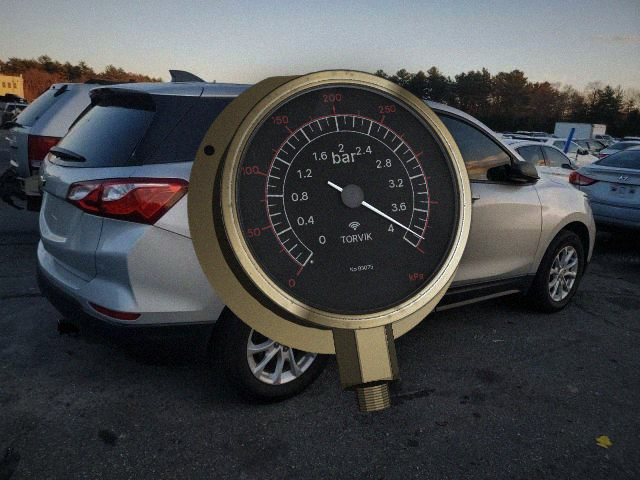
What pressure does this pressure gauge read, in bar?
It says 3.9 bar
